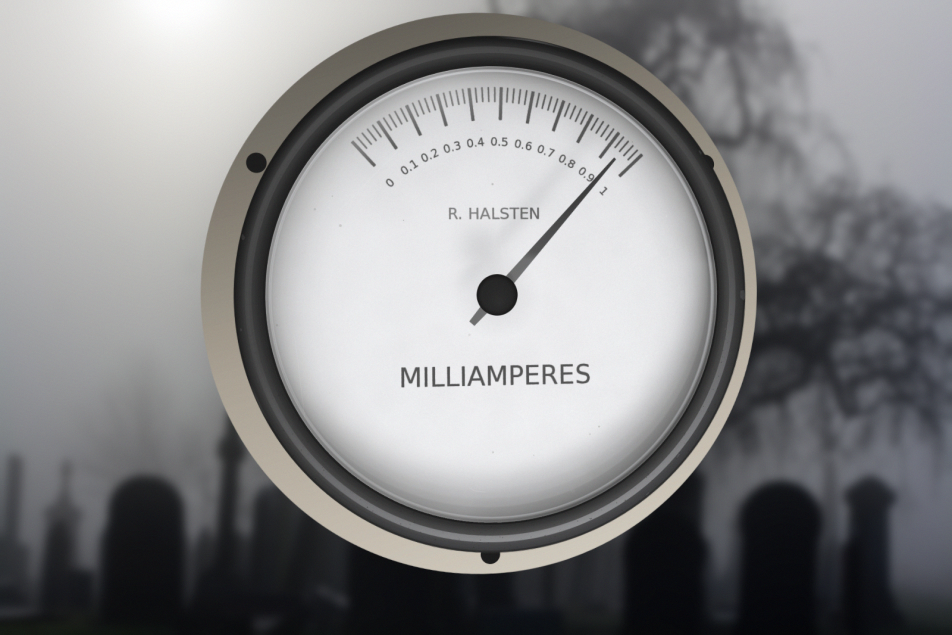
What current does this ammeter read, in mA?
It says 0.94 mA
